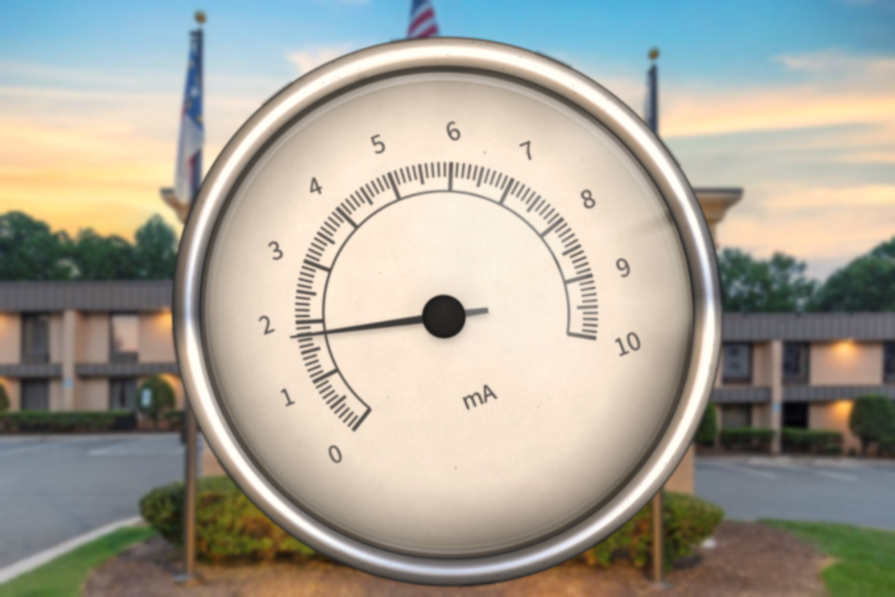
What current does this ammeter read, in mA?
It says 1.8 mA
